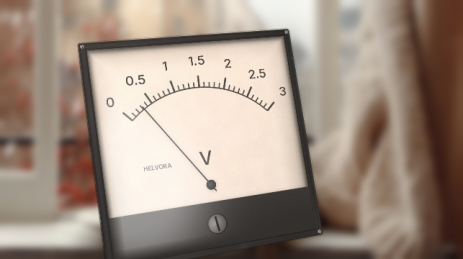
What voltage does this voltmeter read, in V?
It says 0.3 V
